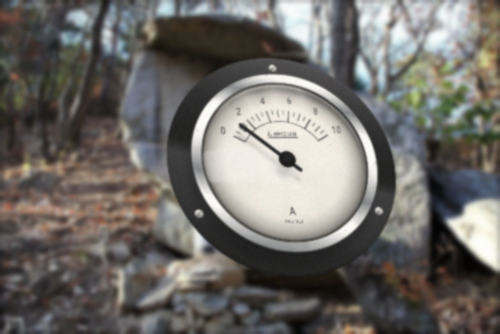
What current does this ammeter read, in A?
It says 1 A
